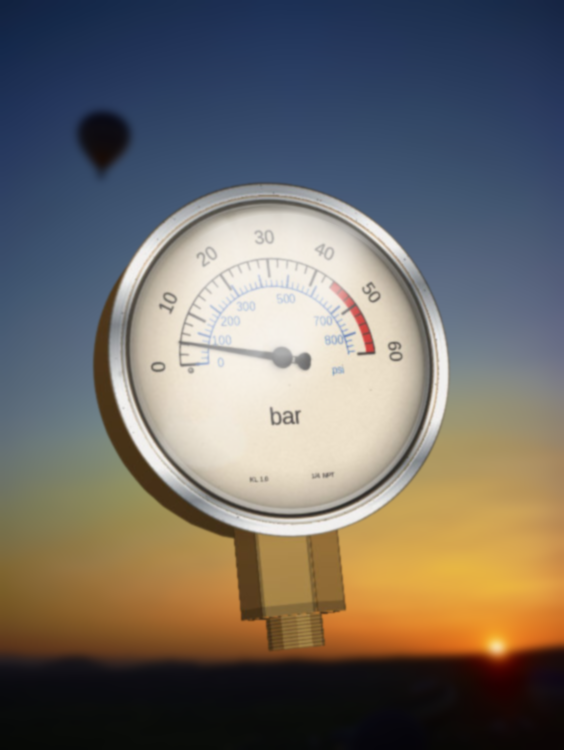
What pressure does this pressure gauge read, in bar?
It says 4 bar
